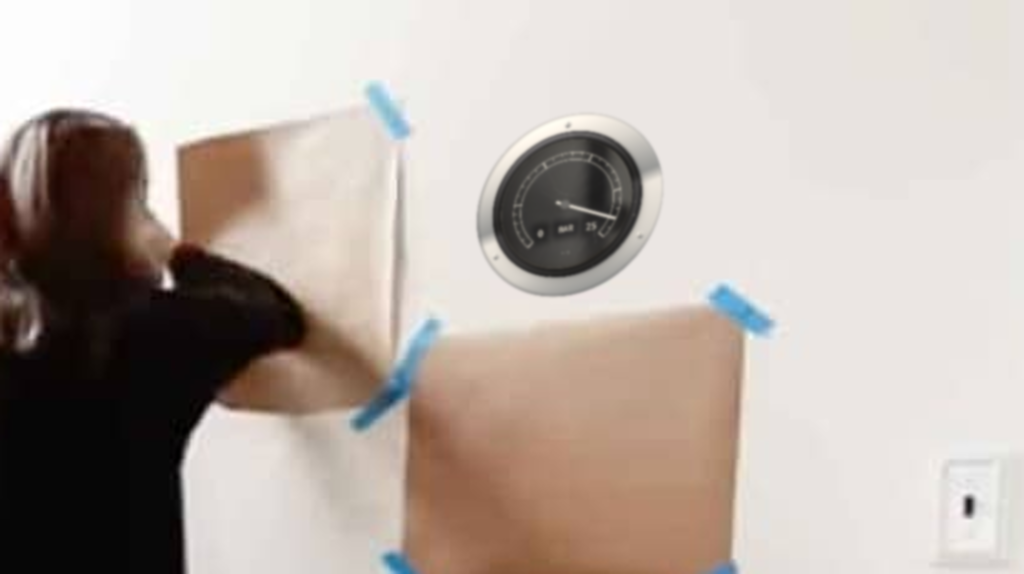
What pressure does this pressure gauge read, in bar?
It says 23 bar
